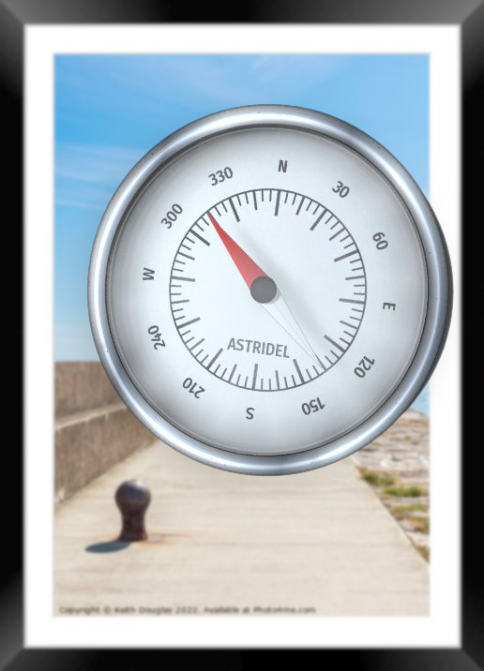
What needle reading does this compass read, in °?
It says 315 °
